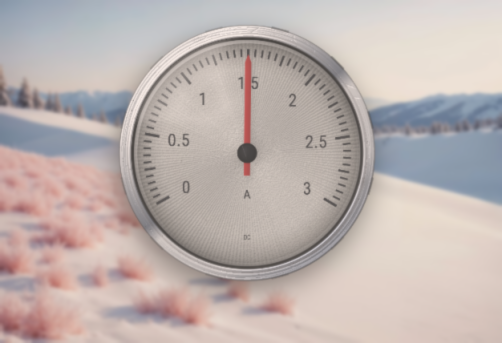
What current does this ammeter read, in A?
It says 1.5 A
